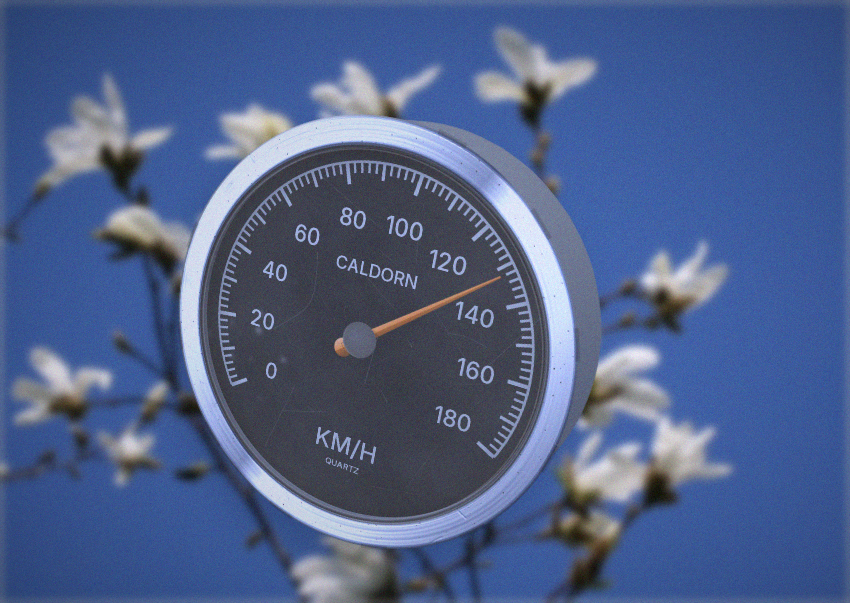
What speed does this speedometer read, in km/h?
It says 132 km/h
